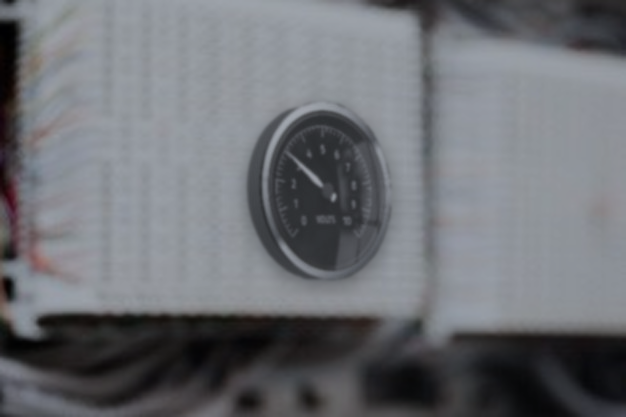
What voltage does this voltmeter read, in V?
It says 3 V
